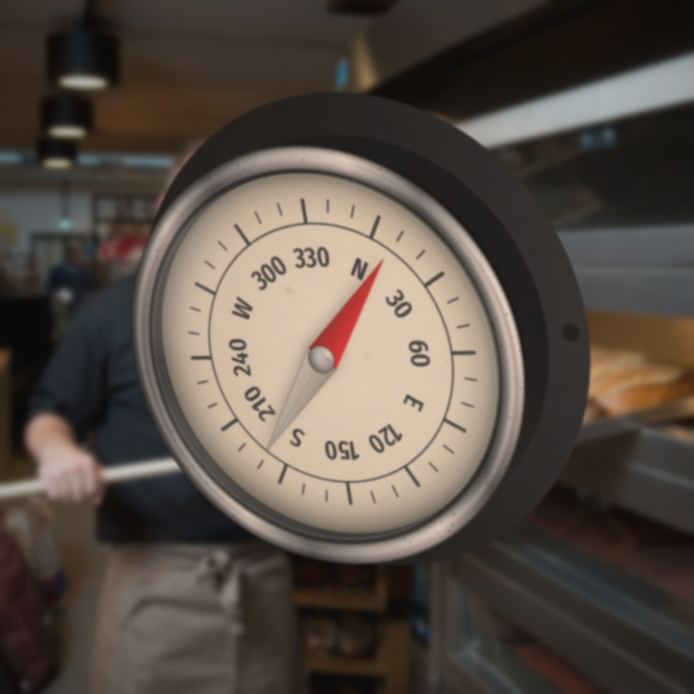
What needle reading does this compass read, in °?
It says 10 °
